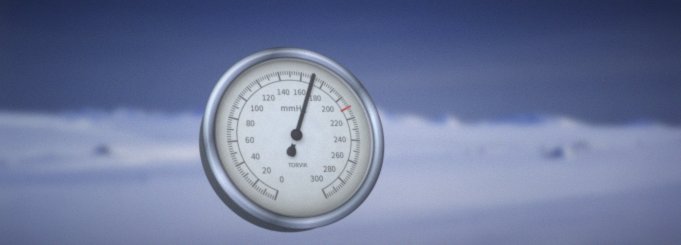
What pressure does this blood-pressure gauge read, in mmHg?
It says 170 mmHg
